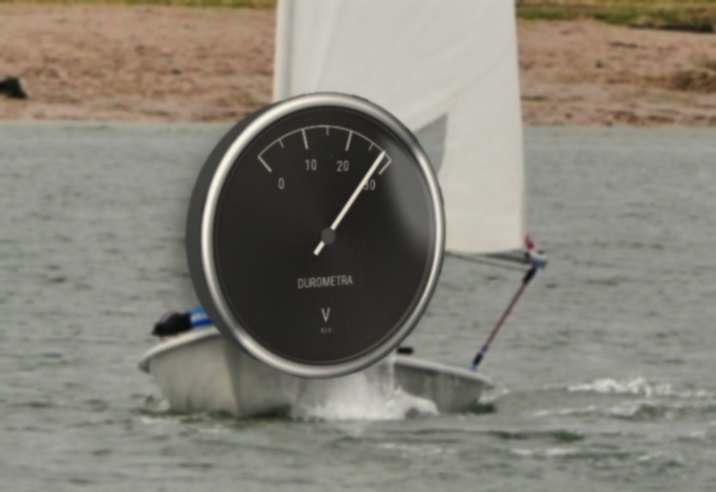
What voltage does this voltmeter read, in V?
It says 27.5 V
